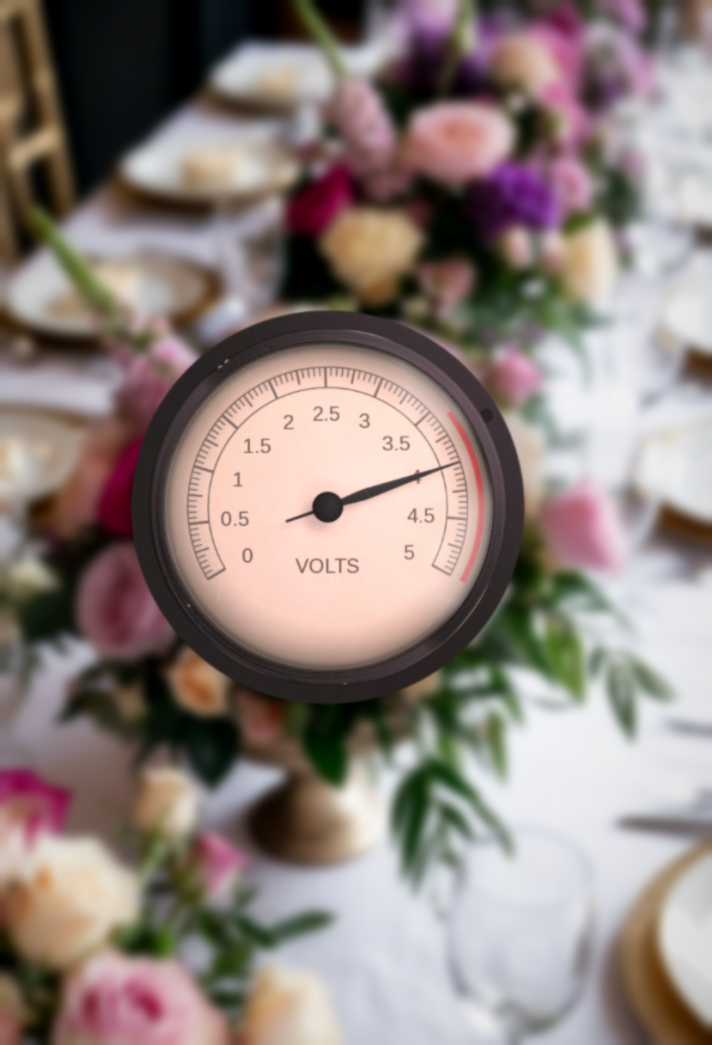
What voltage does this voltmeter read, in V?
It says 4 V
